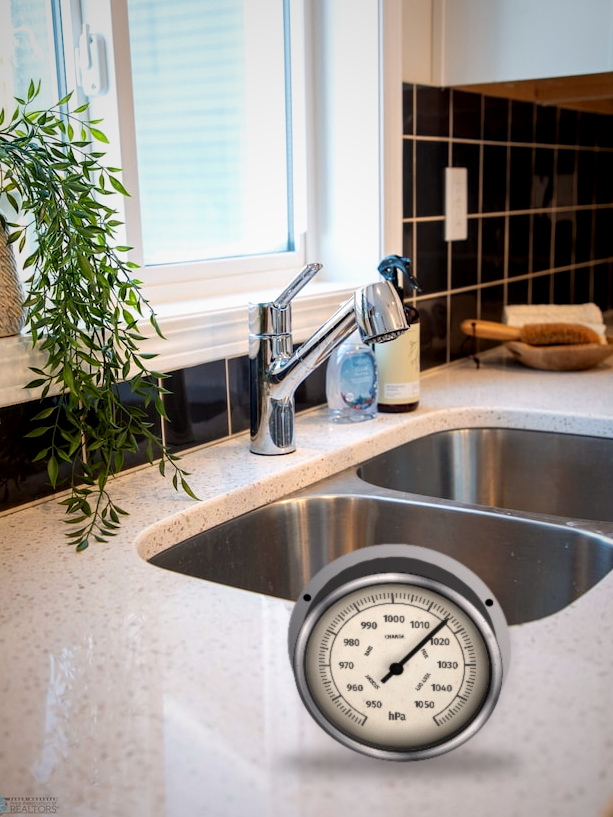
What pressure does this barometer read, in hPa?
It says 1015 hPa
